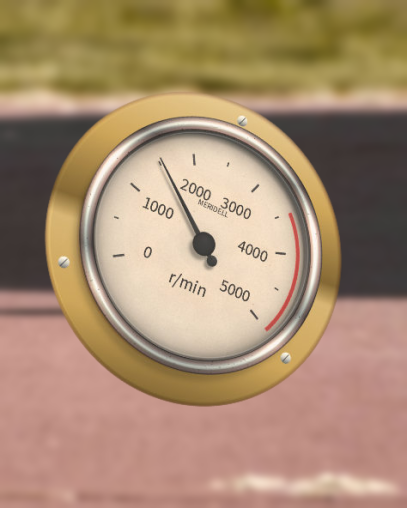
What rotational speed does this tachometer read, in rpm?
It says 1500 rpm
